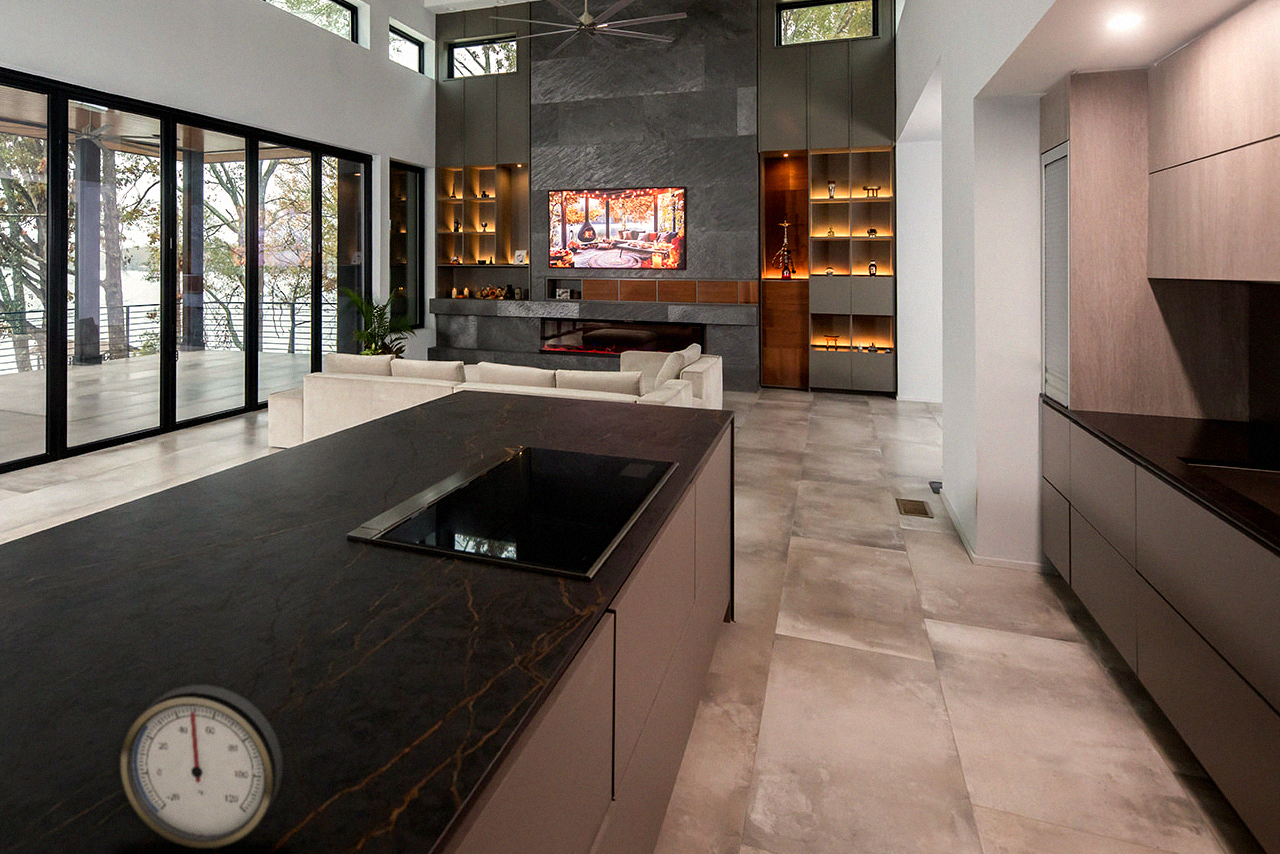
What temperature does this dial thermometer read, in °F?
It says 50 °F
